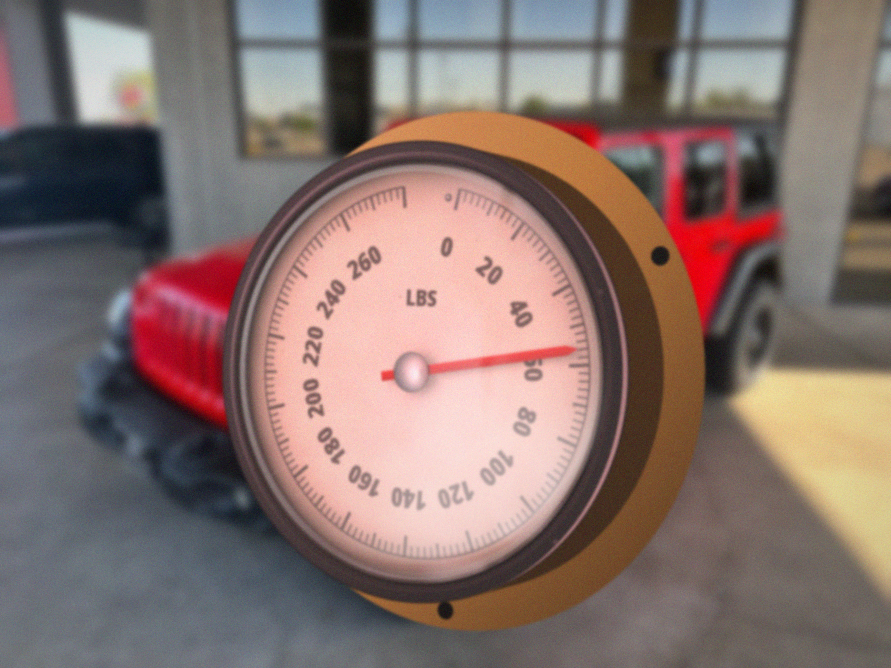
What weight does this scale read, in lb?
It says 56 lb
